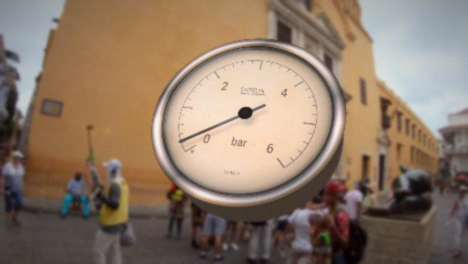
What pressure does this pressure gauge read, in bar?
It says 0.2 bar
